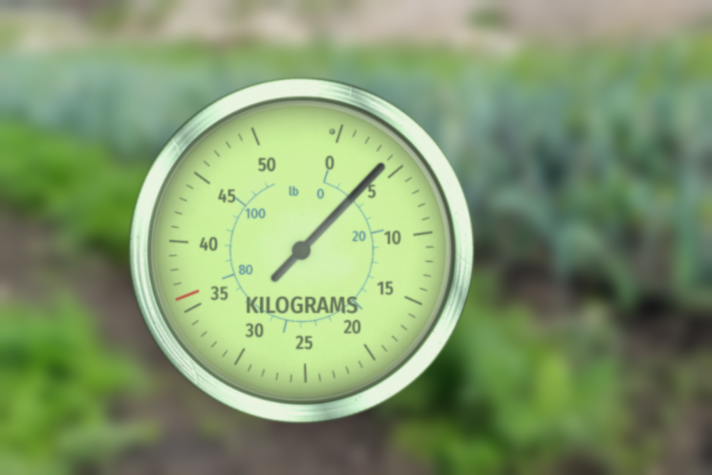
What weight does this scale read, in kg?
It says 4 kg
